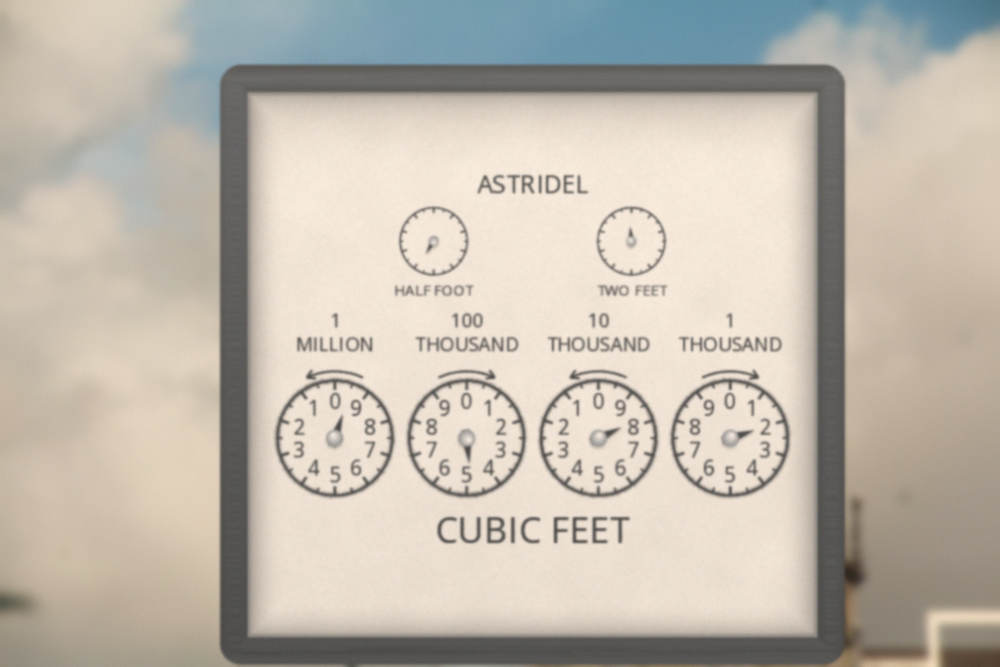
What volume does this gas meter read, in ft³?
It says 948200 ft³
